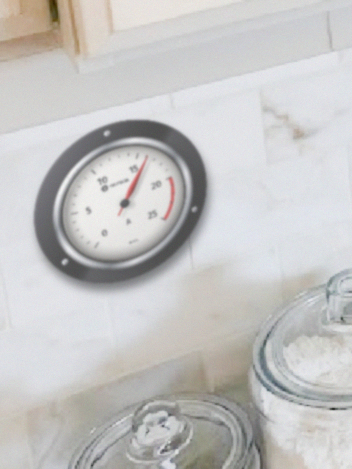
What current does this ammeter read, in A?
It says 16 A
